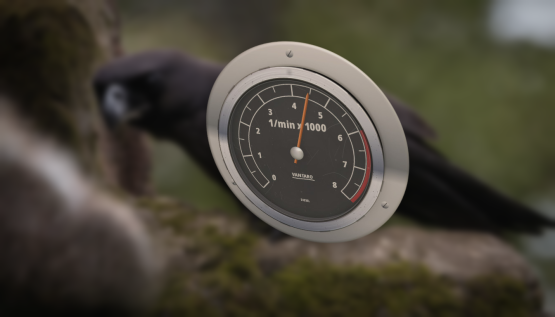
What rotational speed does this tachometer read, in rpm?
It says 4500 rpm
